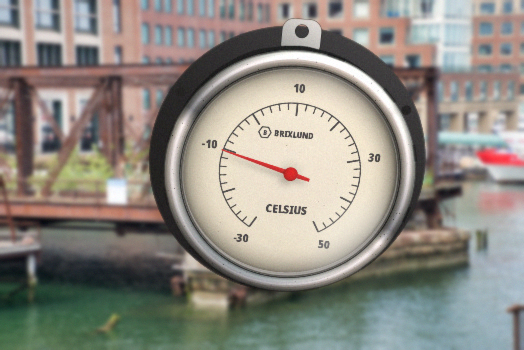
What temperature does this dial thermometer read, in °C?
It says -10 °C
